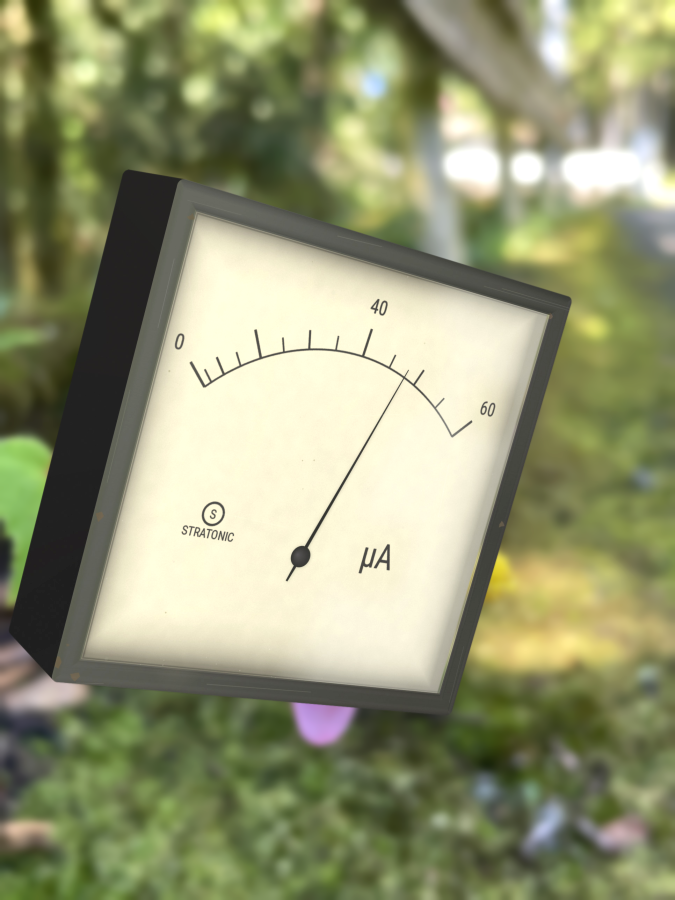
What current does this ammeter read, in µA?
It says 47.5 µA
